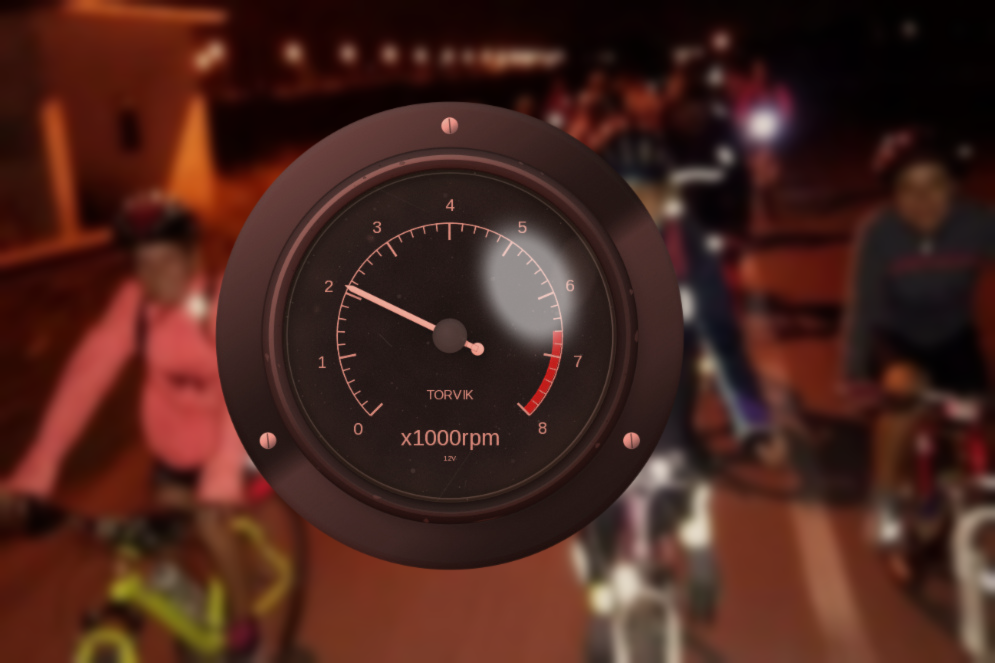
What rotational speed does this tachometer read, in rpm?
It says 2100 rpm
